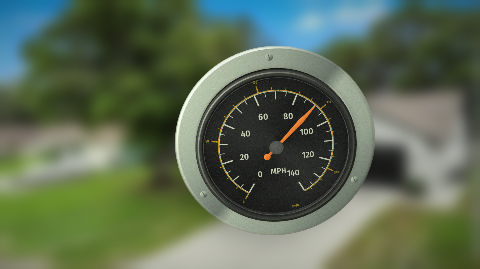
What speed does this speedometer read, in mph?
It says 90 mph
